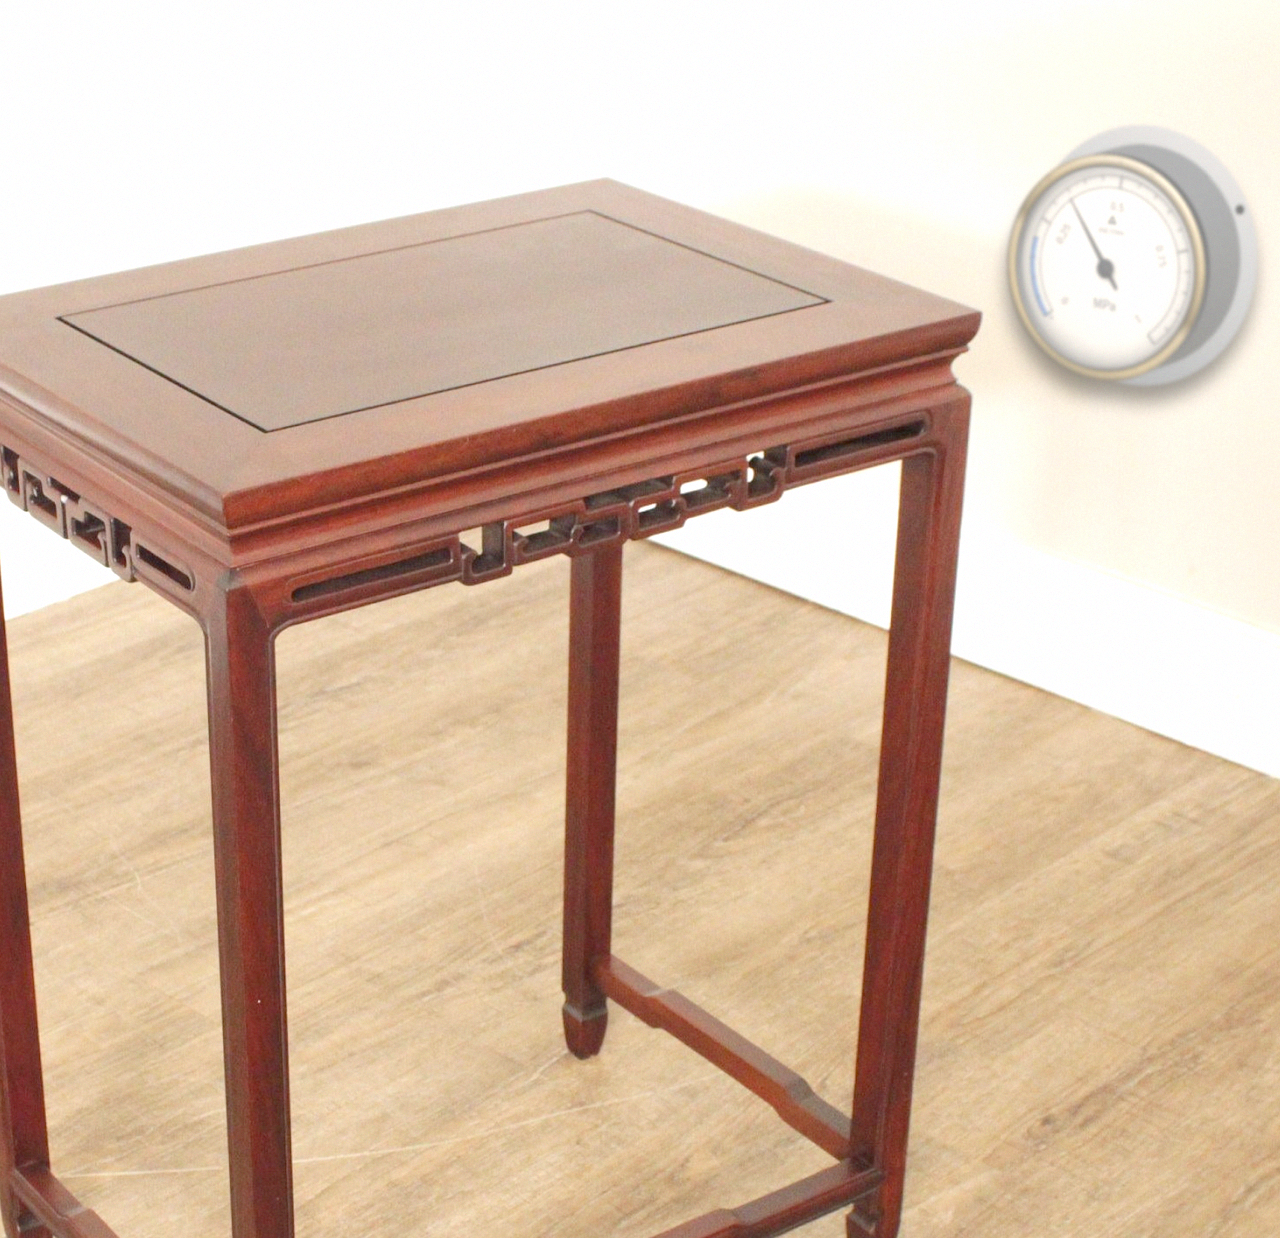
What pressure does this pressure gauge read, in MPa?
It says 0.35 MPa
